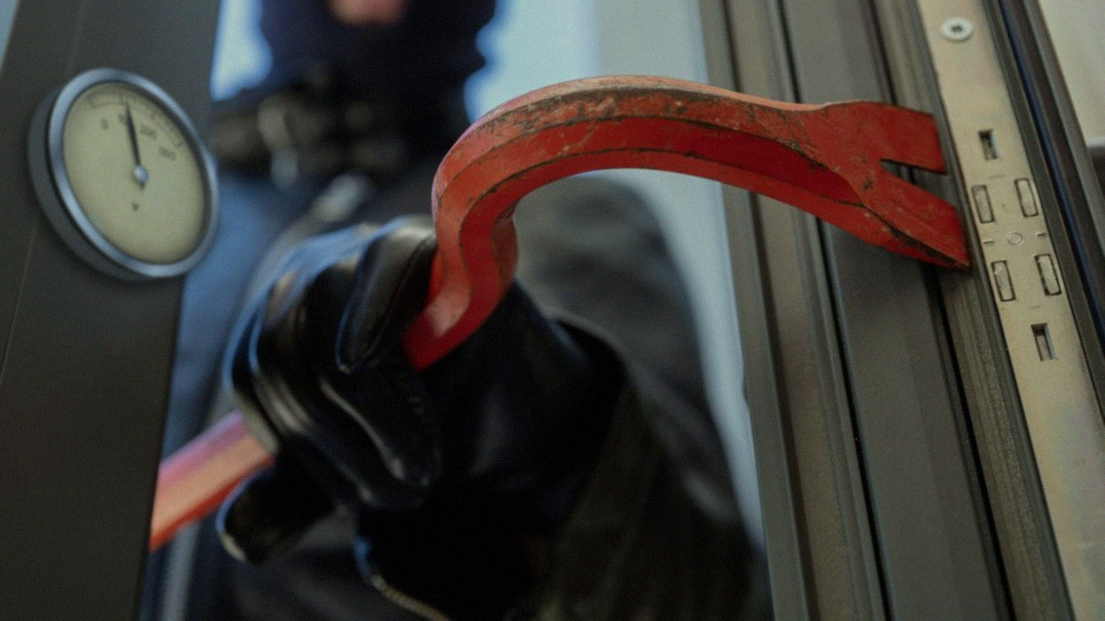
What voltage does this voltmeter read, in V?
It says 100 V
